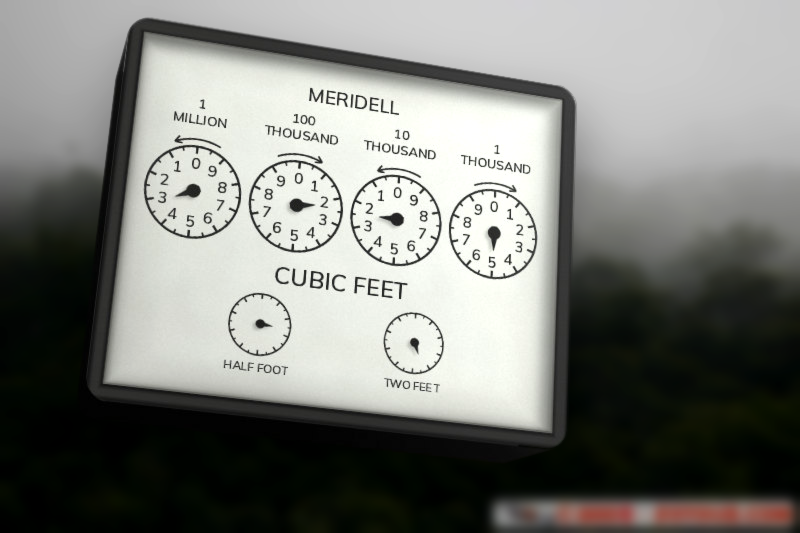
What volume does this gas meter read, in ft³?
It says 322500 ft³
